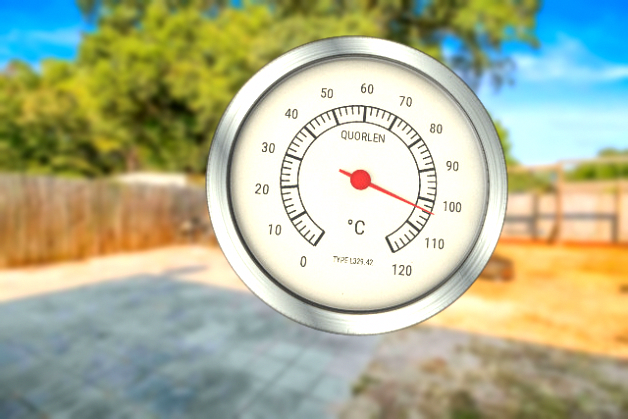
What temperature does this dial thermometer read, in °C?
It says 104 °C
